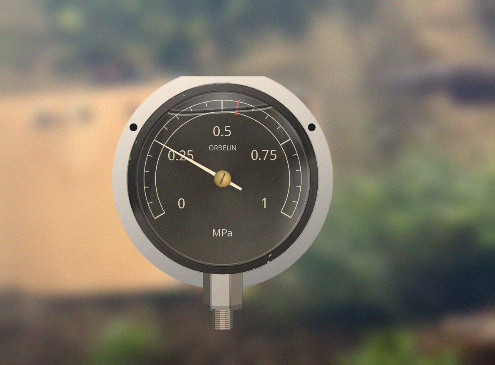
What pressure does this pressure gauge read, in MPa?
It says 0.25 MPa
